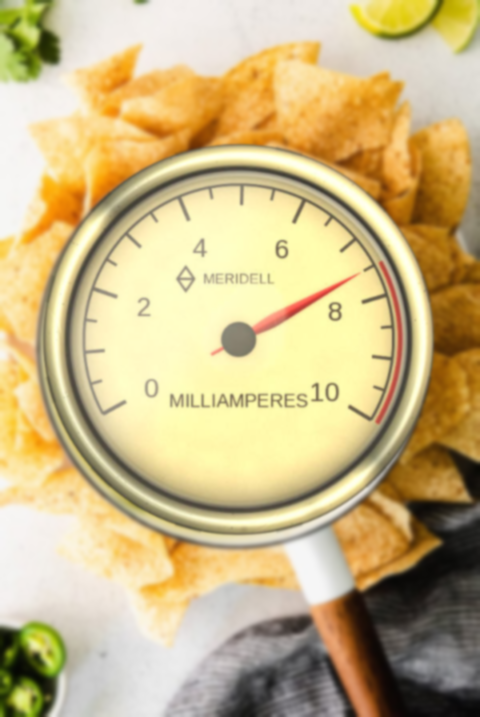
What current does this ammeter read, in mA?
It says 7.5 mA
